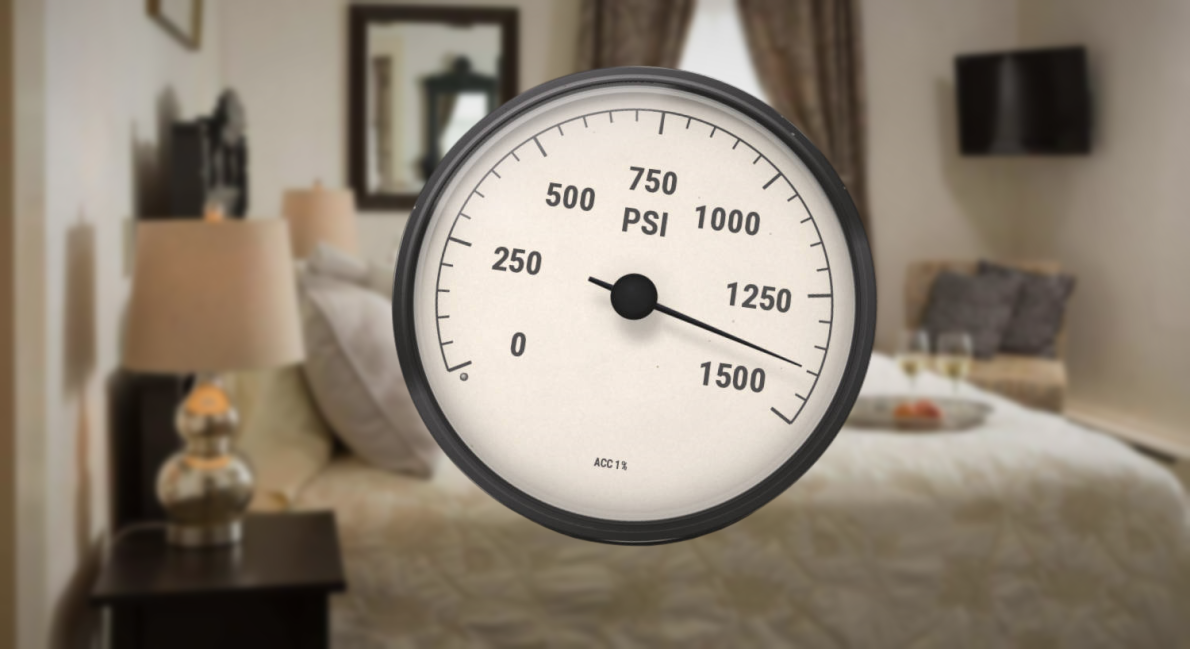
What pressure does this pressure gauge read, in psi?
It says 1400 psi
